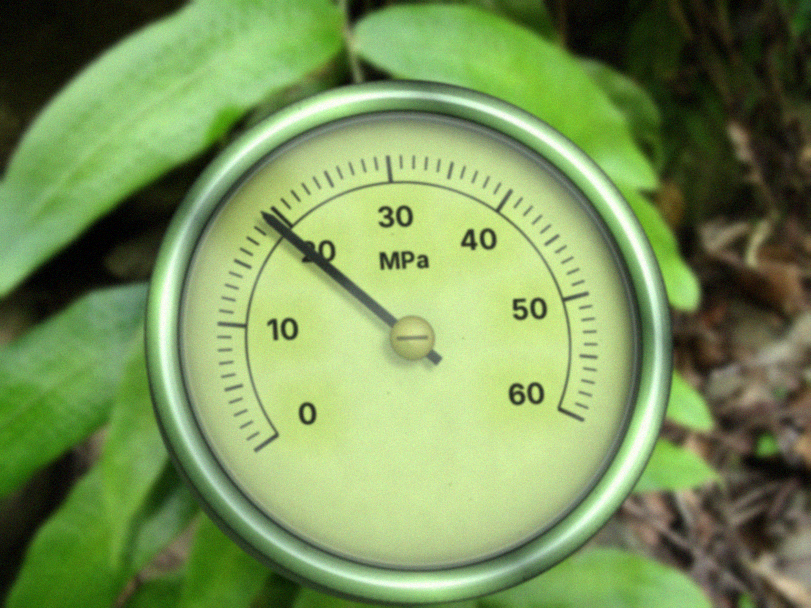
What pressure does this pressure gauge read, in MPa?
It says 19 MPa
